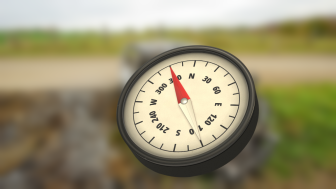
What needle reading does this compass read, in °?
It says 330 °
